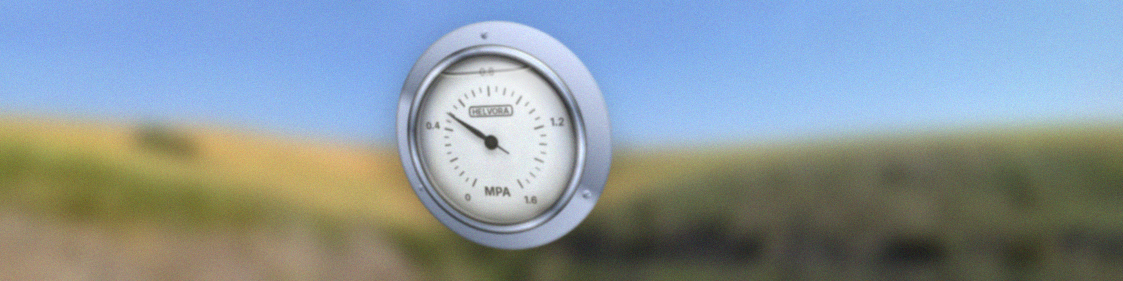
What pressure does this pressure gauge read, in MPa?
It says 0.5 MPa
